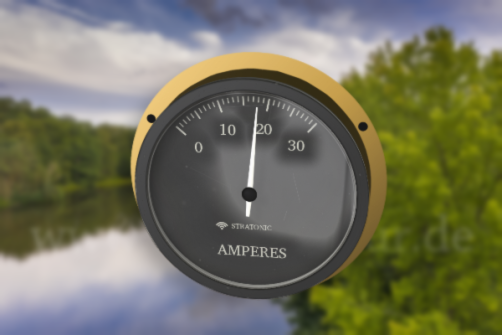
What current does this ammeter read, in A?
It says 18 A
